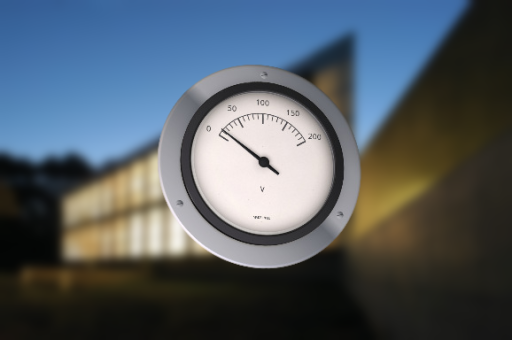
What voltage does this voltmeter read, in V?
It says 10 V
